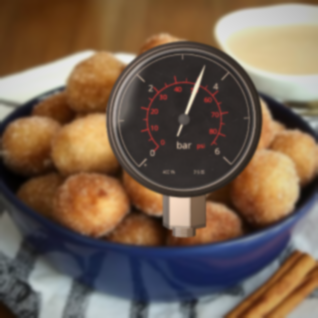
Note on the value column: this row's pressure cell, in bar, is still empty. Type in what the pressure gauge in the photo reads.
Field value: 3.5 bar
